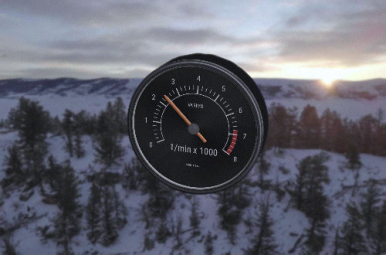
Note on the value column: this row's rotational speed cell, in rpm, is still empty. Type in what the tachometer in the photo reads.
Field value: 2400 rpm
